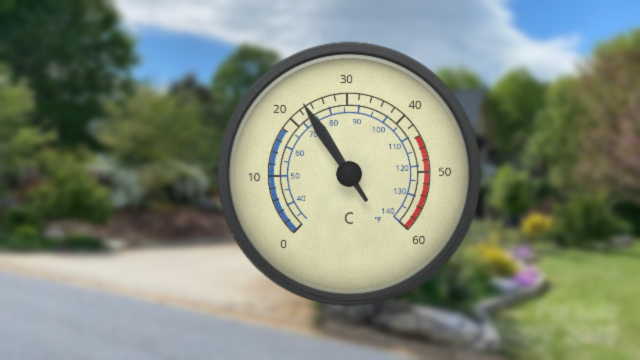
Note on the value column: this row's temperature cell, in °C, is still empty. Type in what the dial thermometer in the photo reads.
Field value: 23 °C
